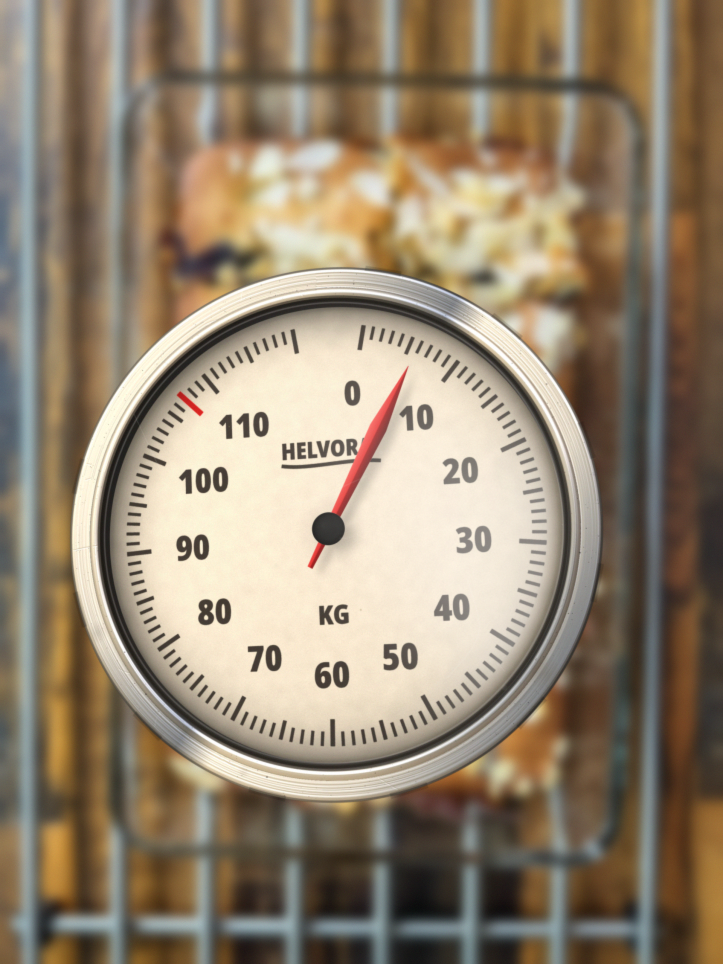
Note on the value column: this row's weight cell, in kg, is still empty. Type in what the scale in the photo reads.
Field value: 6 kg
